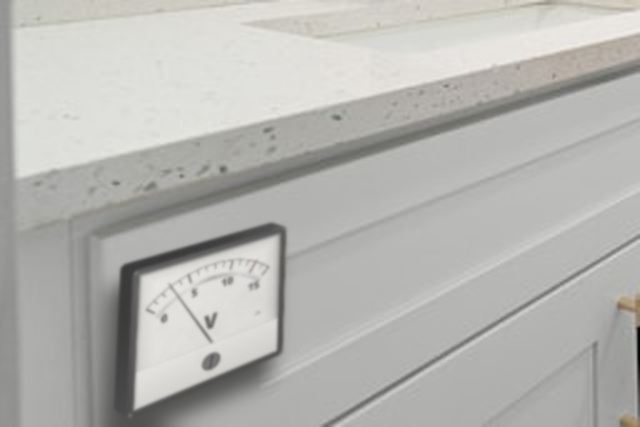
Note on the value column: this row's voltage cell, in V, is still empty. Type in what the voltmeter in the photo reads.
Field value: 3 V
